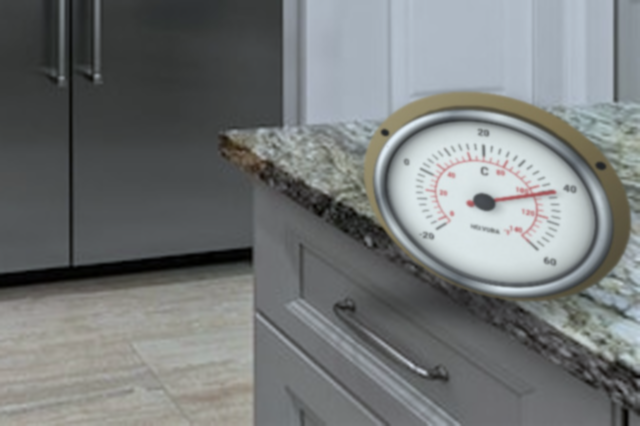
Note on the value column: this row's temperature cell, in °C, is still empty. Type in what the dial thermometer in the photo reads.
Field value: 40 °C
